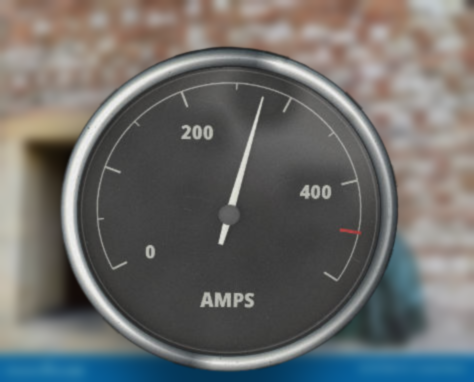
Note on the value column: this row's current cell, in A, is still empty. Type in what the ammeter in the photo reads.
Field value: 275 A
